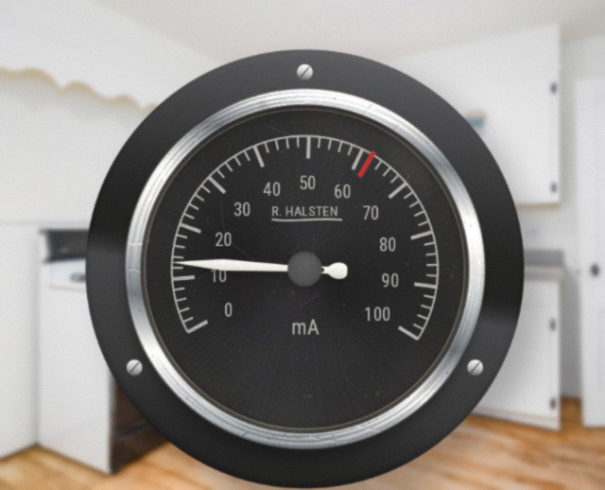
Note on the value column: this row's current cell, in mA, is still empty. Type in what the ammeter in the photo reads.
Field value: 13 mA
